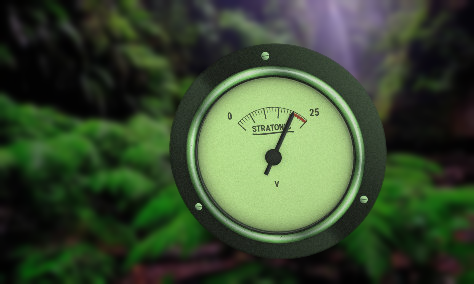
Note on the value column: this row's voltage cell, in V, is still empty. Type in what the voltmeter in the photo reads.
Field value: 20 V
